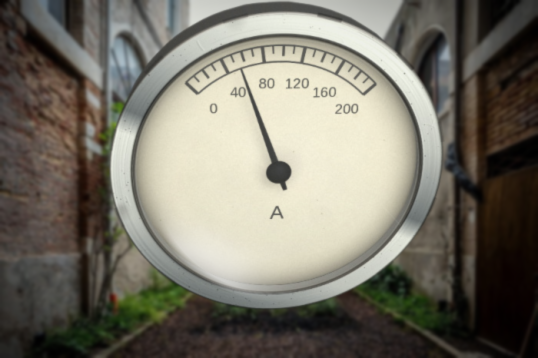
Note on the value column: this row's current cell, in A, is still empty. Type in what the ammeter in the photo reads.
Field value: 55 A
